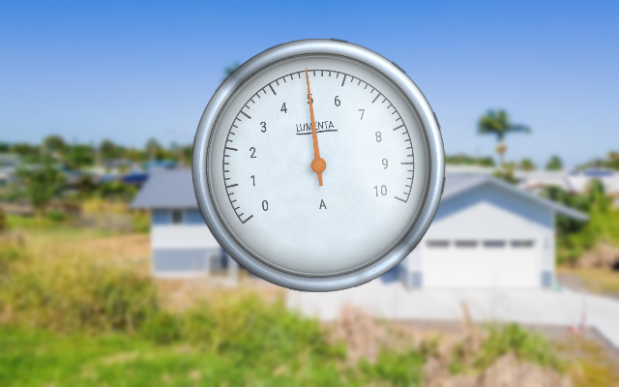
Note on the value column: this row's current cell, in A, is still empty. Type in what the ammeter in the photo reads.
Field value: 5 A
